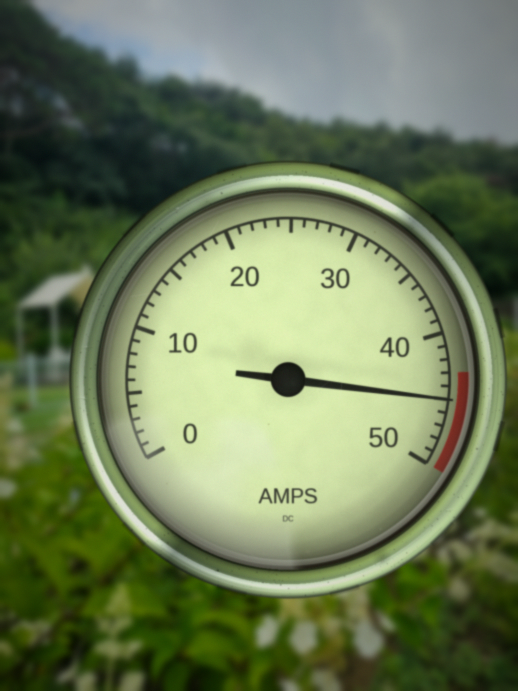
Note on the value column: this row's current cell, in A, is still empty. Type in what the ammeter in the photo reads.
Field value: 45 A
